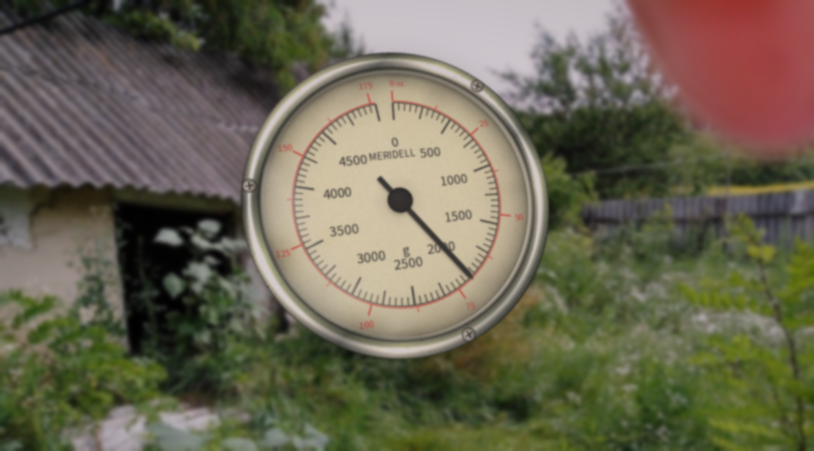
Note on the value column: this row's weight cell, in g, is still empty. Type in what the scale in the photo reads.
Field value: 2000 g
